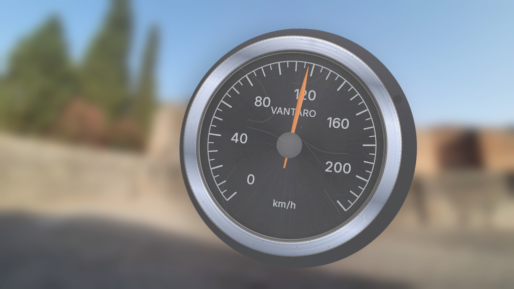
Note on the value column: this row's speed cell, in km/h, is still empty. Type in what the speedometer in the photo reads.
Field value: 117.5 km/h
